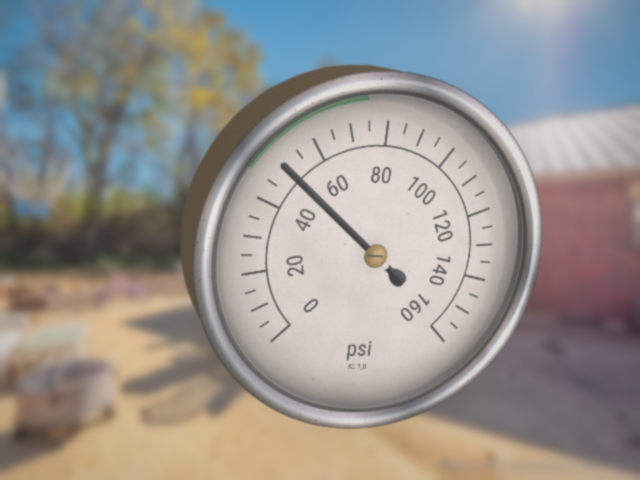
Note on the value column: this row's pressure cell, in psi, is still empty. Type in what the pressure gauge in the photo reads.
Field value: 50 psi
